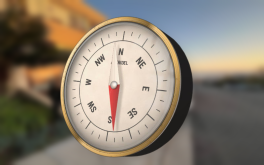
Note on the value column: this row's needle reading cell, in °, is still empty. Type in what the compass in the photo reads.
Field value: 170 °
